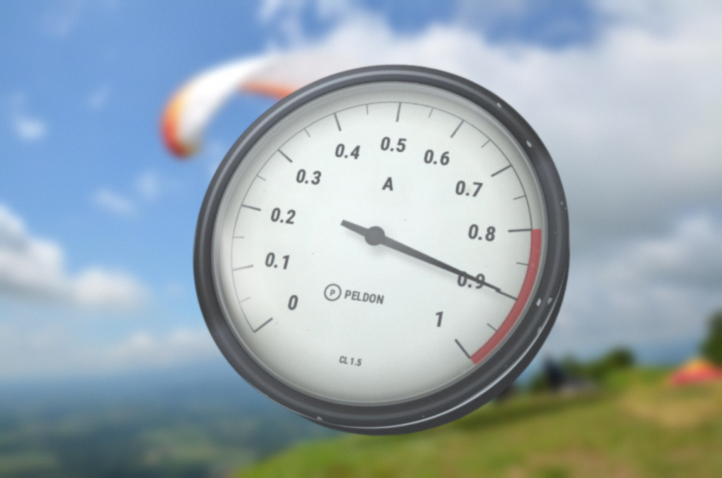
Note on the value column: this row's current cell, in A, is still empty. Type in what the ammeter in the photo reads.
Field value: 0.9 A
